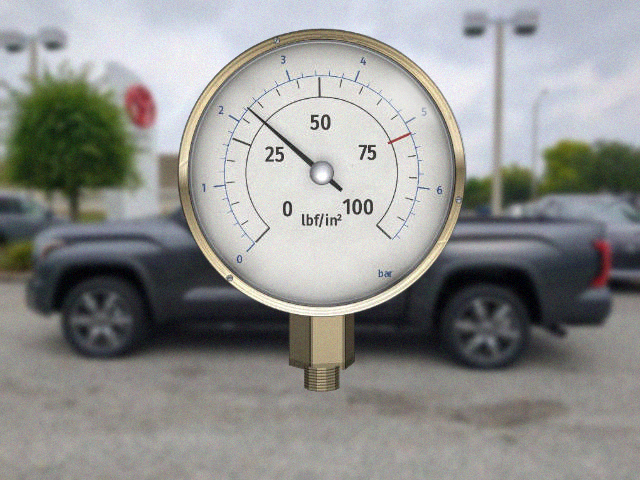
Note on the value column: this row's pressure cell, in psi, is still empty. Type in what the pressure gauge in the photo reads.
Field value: 32.5 psi
